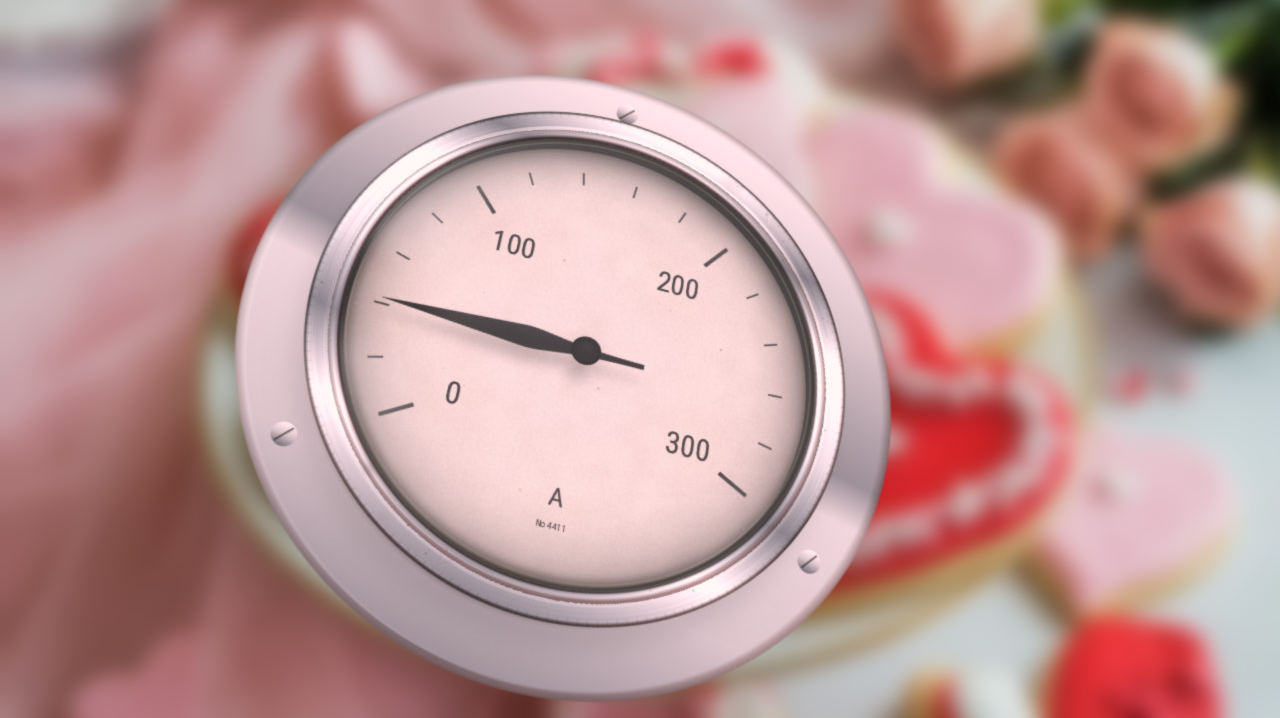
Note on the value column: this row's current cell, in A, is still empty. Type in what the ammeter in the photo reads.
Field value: 40 A
